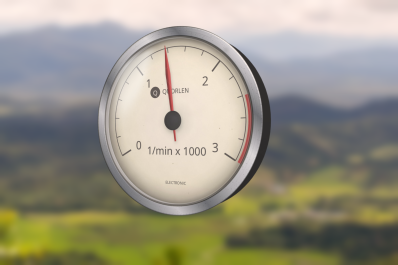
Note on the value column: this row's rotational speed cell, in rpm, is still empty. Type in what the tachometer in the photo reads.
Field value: 1400 rpm
